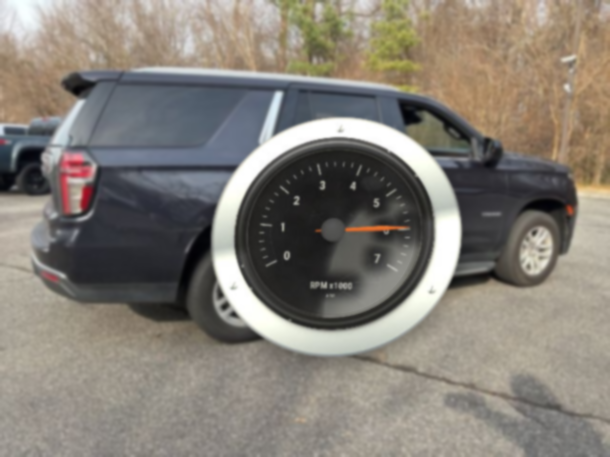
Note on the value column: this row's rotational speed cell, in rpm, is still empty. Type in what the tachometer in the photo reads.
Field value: 6000 rpm
